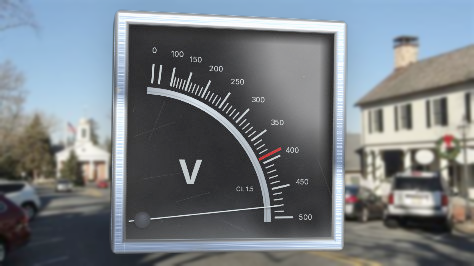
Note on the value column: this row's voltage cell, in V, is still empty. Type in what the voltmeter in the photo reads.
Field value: 480 V
